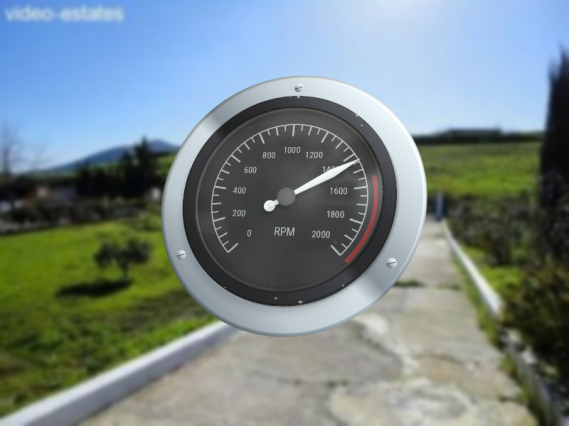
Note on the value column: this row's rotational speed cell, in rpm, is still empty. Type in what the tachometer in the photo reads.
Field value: 1450 rpm
